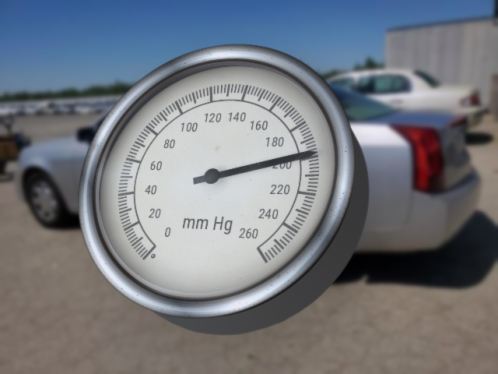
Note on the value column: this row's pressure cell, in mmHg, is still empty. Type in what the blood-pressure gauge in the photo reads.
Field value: 200 mmHg
